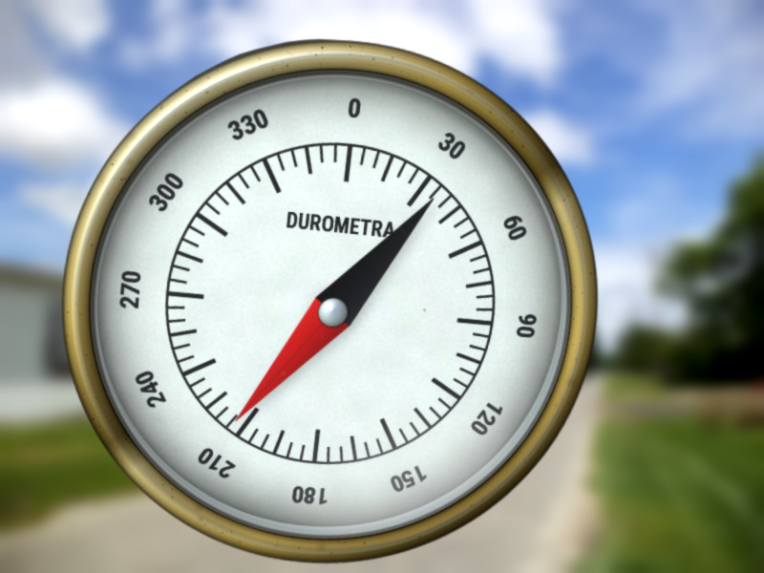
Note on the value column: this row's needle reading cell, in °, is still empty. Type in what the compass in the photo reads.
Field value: 215 °
